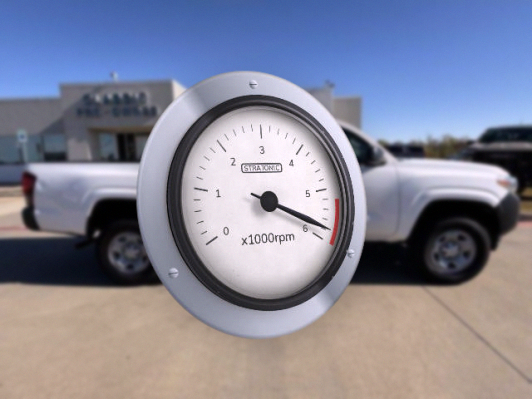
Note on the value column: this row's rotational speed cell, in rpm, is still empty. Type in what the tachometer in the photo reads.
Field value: 5800 rpm
